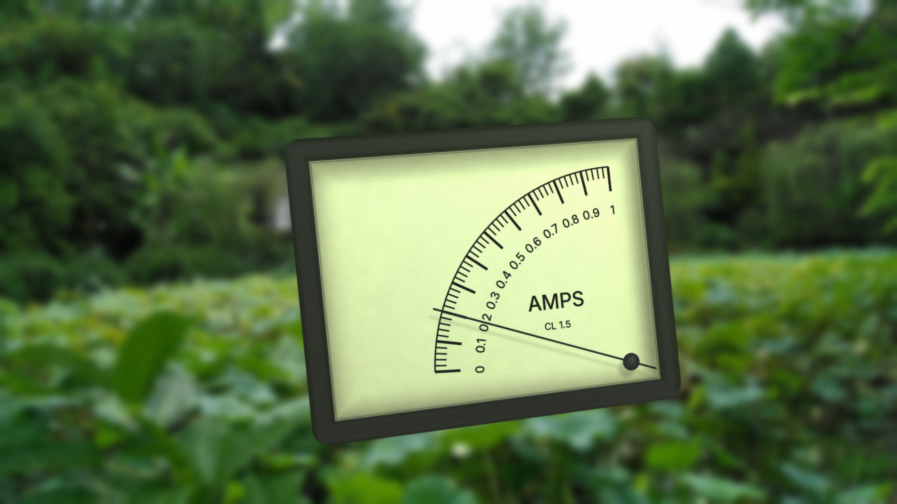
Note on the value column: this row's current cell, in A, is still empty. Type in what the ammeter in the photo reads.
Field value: 0.2 A
